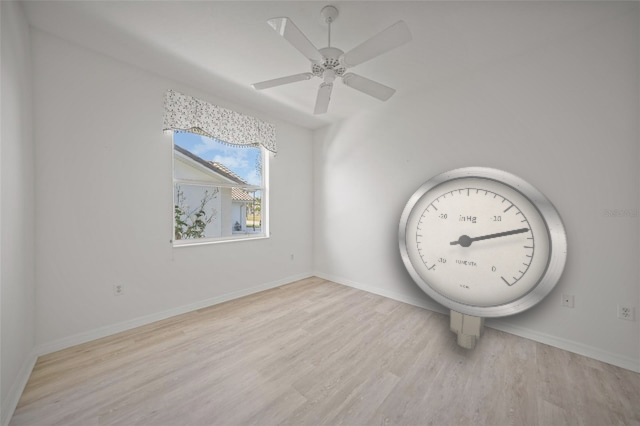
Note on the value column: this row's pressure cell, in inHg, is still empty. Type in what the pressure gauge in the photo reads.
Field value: -7 inHg
